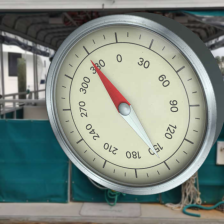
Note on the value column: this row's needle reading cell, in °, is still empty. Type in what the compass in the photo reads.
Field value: 330 °
